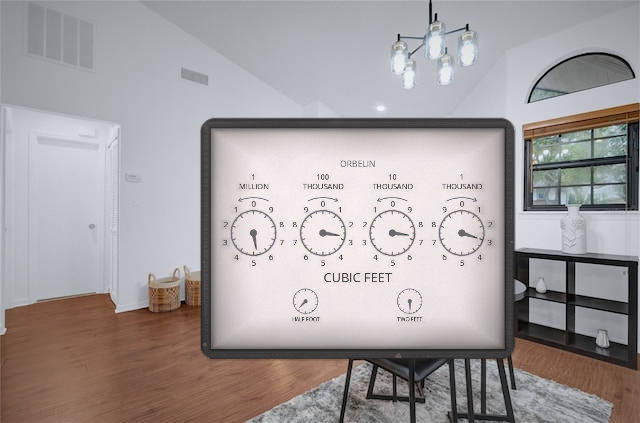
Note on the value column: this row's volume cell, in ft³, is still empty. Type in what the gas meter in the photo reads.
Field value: 527300 ft³
